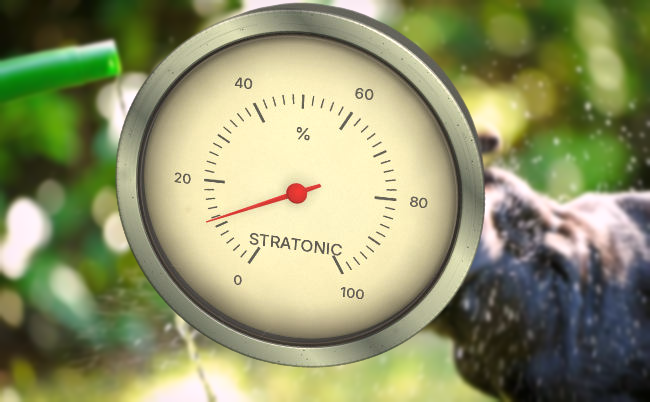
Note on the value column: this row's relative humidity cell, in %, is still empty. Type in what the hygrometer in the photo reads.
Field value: 12 %
